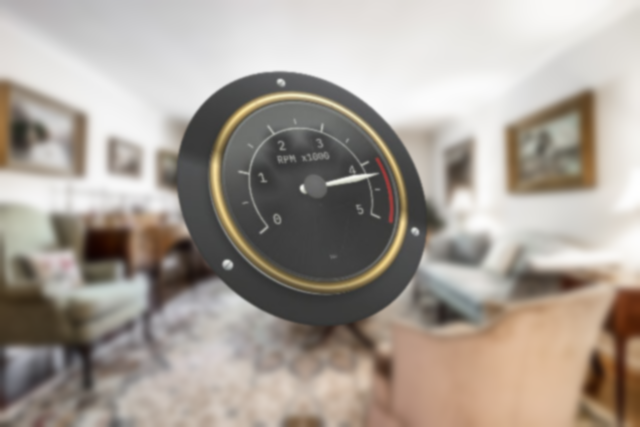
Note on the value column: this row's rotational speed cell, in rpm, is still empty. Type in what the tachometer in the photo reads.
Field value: 4250 rpm
